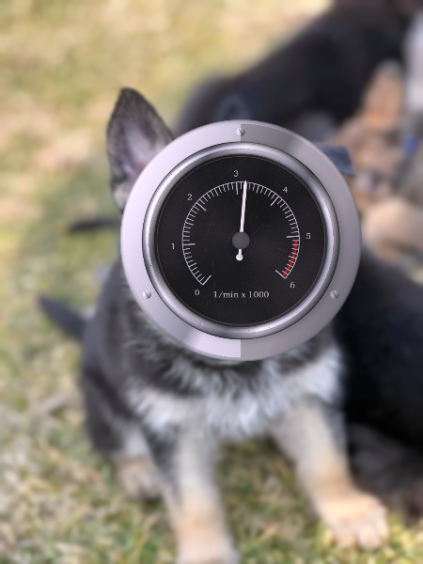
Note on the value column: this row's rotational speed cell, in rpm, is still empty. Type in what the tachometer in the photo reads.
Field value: 3200 rpm
